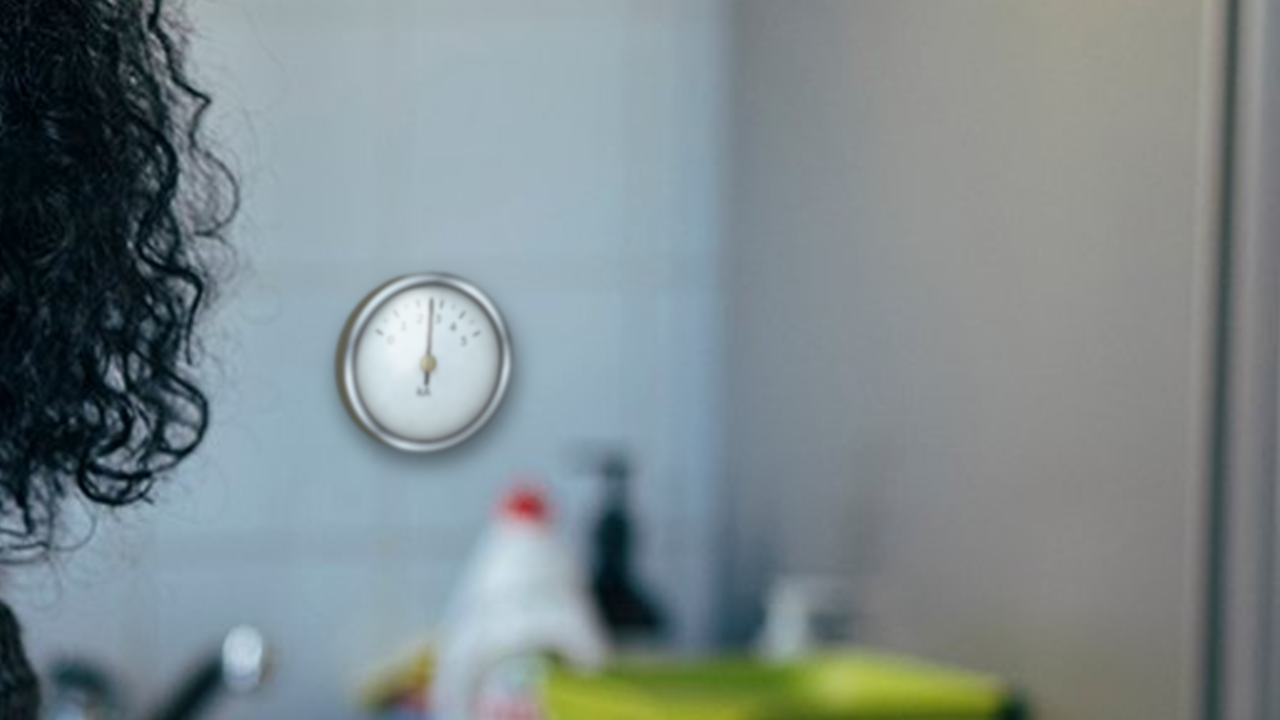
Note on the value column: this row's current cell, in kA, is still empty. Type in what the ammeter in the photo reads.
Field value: 2.5 kA
